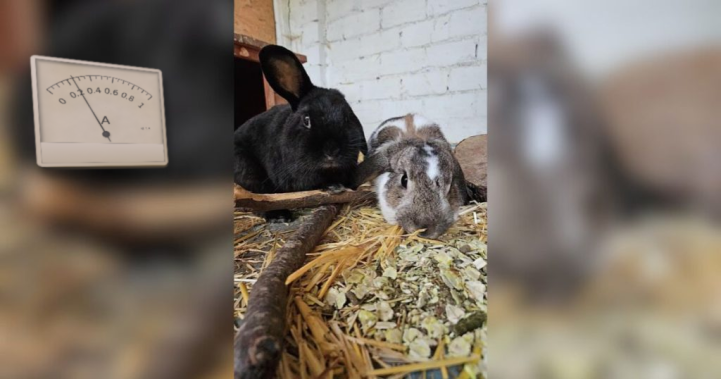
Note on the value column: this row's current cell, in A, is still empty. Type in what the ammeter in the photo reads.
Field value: 0.25 A
